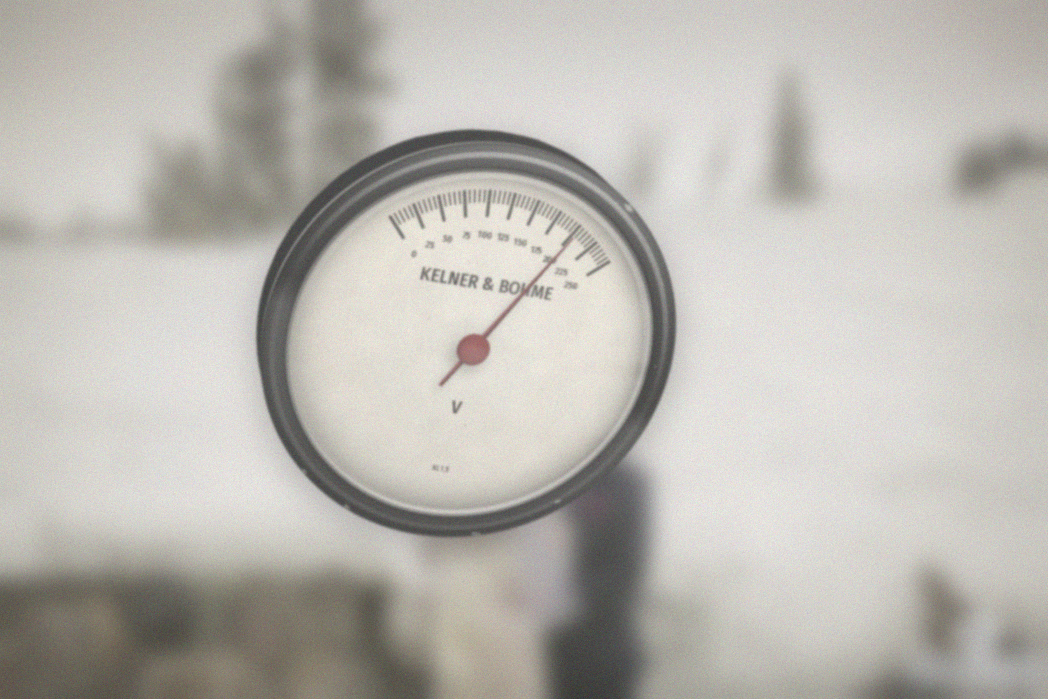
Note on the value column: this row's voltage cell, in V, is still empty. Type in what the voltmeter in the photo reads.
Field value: 200 V
